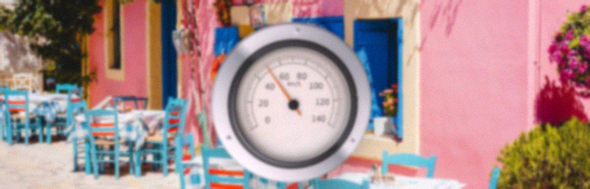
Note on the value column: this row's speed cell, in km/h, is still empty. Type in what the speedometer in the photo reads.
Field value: 50 km/h
